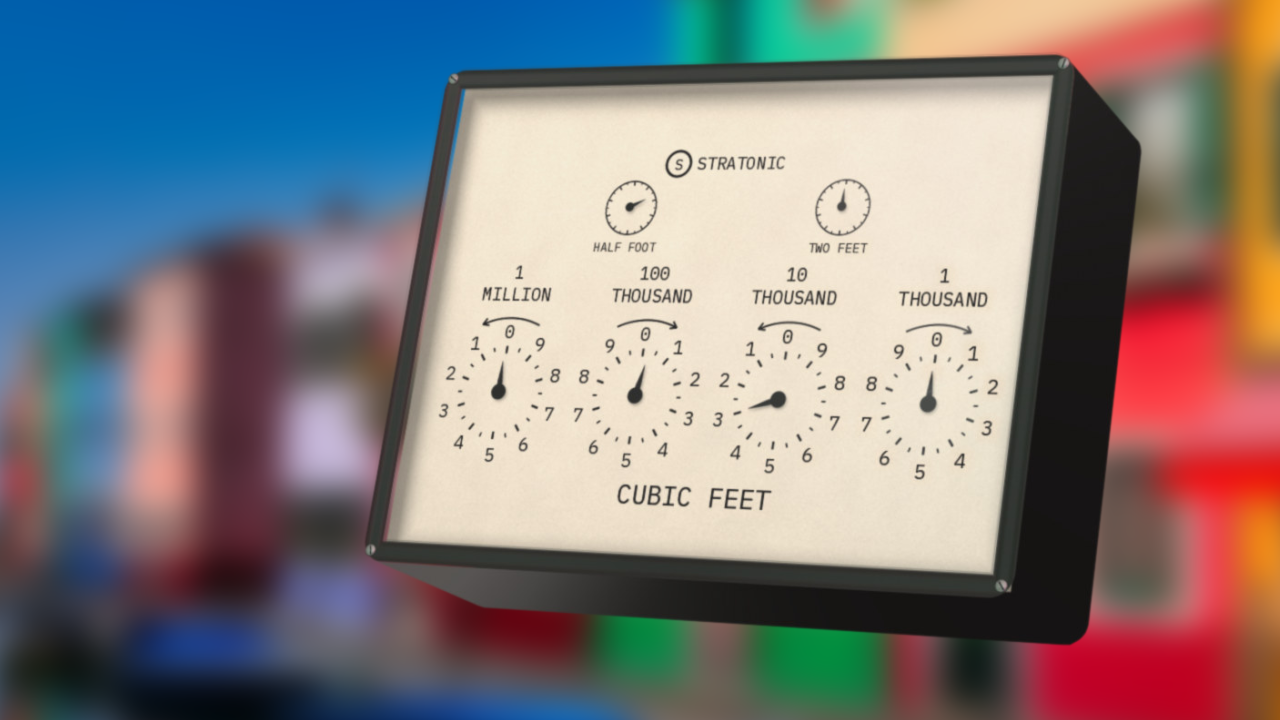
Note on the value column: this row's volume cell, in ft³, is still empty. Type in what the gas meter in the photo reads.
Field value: 3000 ft³
